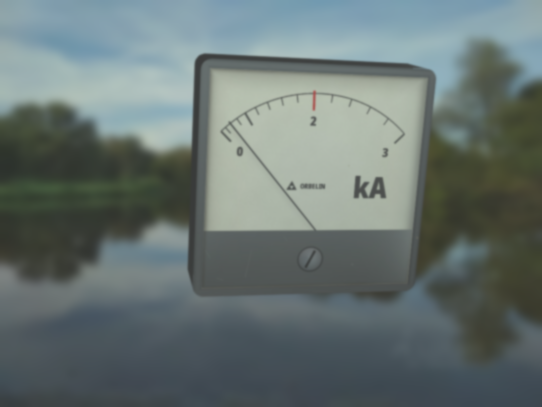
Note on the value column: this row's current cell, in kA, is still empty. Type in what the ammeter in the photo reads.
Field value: 0.6 kA
